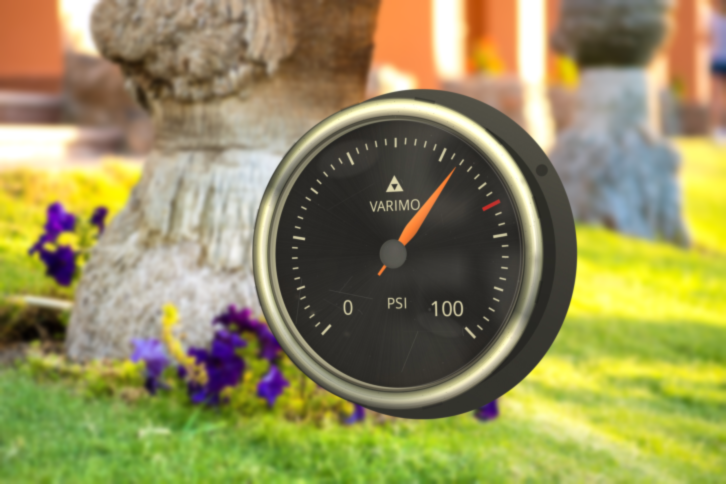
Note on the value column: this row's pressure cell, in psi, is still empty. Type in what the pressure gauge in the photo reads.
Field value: 64 psi
